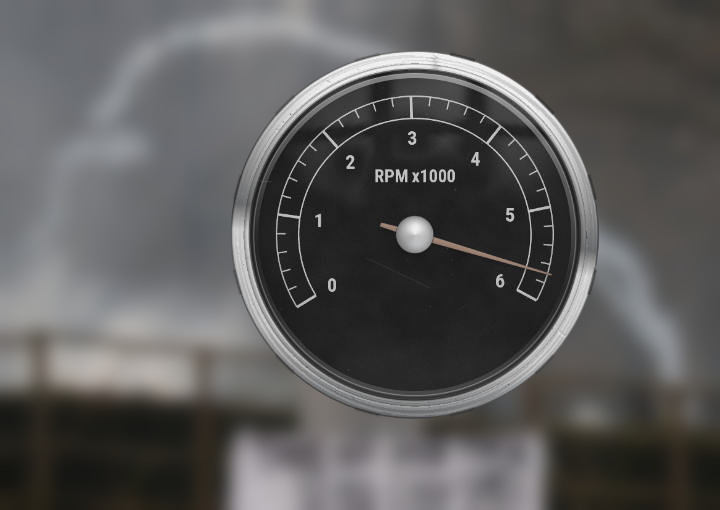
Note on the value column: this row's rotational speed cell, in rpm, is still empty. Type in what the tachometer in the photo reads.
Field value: 5700 rpm
